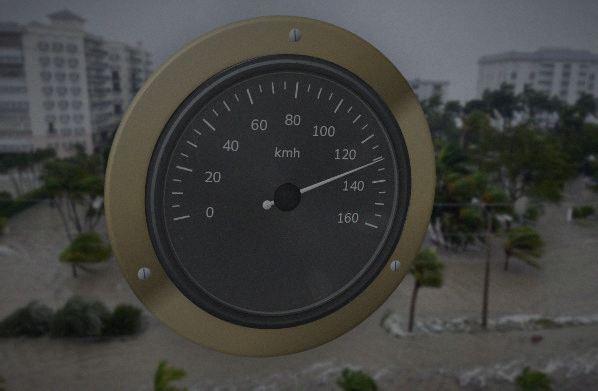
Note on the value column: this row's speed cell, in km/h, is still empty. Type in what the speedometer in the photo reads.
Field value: 130 km/h
